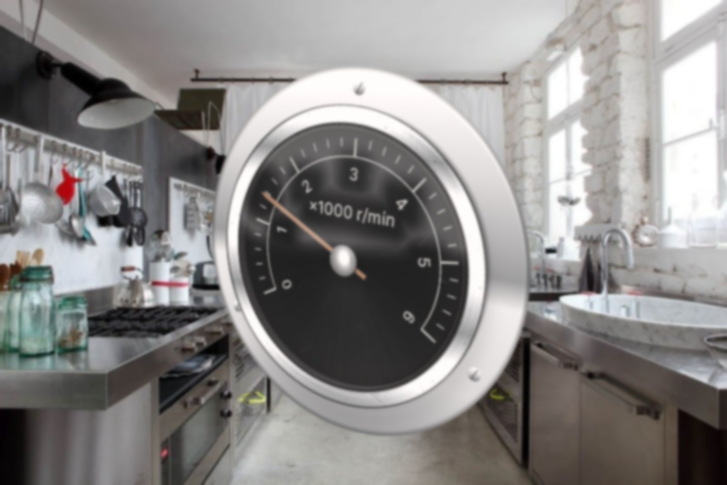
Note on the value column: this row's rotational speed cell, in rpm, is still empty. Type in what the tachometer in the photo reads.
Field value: 1400 rpm
